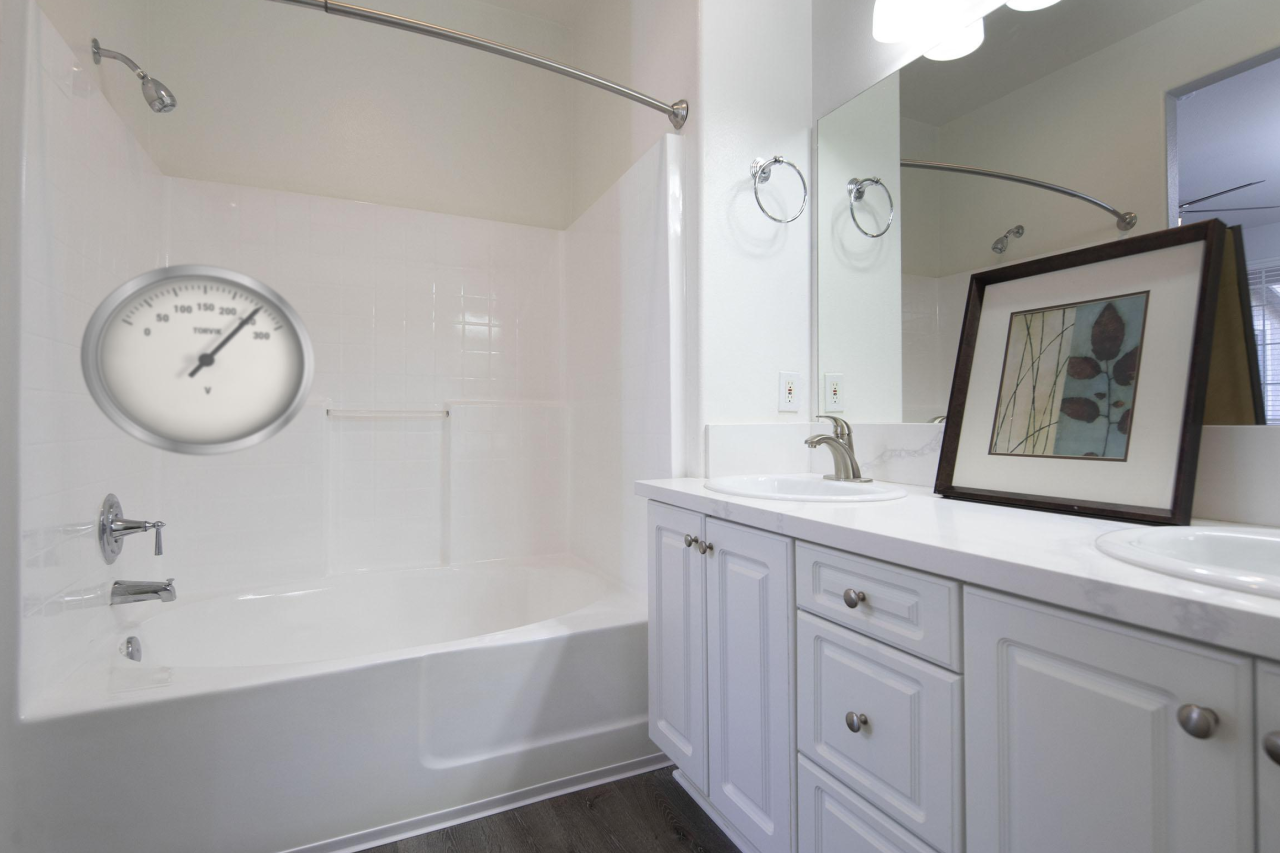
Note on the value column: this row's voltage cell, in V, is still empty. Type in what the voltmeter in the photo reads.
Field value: 250 V
